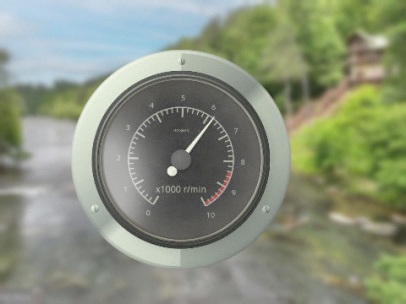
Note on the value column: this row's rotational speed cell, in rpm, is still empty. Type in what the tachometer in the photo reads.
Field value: 6200 rpm
